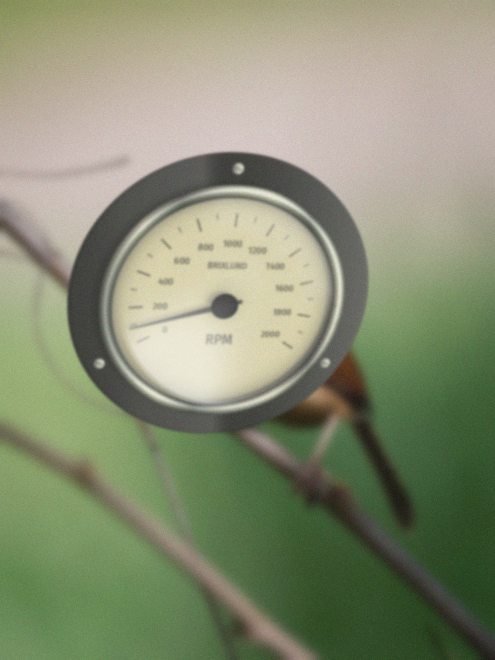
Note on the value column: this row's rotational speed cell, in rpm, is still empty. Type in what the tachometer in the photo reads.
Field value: 100 rpm
